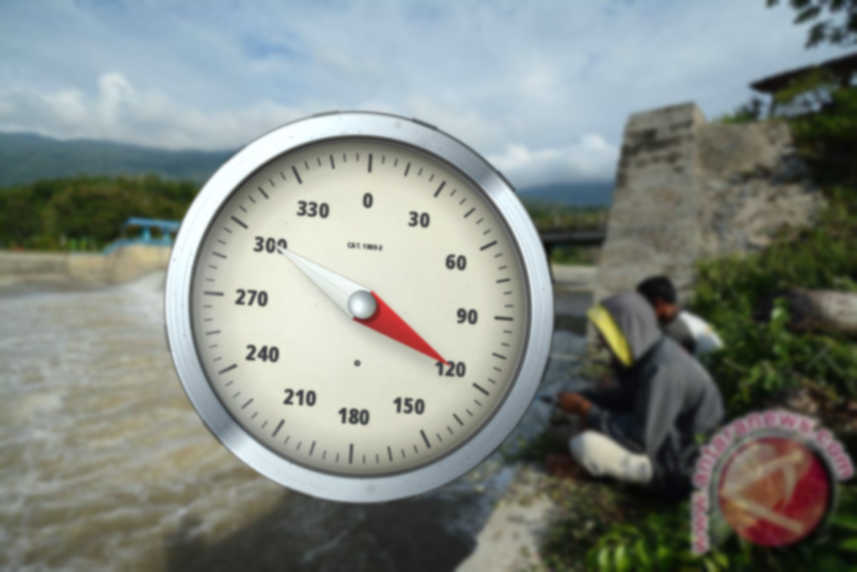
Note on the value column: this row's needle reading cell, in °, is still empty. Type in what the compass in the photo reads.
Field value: 120 °
